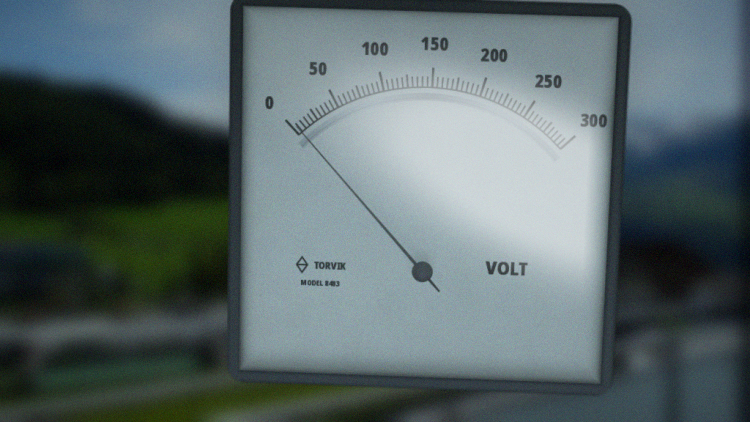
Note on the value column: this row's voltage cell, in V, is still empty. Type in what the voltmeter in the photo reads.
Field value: 5 V
